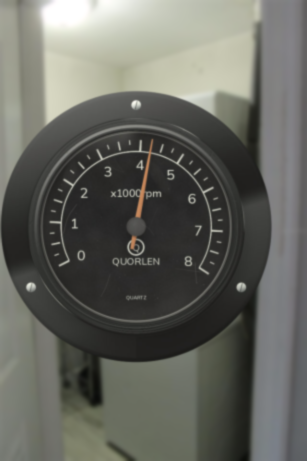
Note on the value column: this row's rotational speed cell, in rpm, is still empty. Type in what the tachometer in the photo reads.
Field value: 4250 rpm
